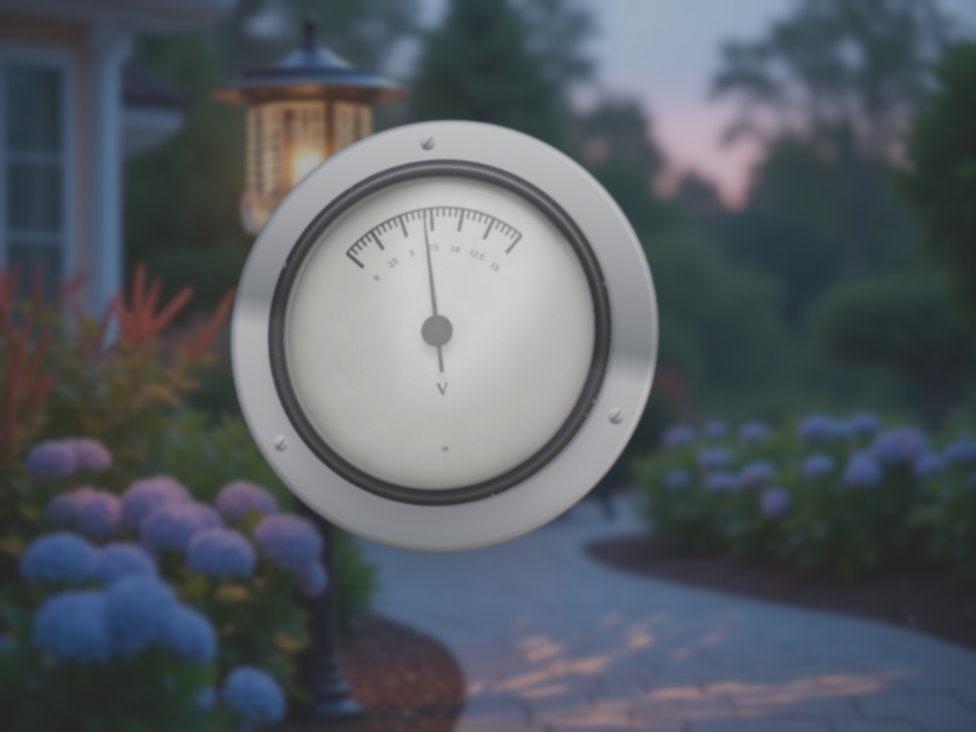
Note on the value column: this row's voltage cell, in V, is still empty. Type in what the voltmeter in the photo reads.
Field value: 7 V
